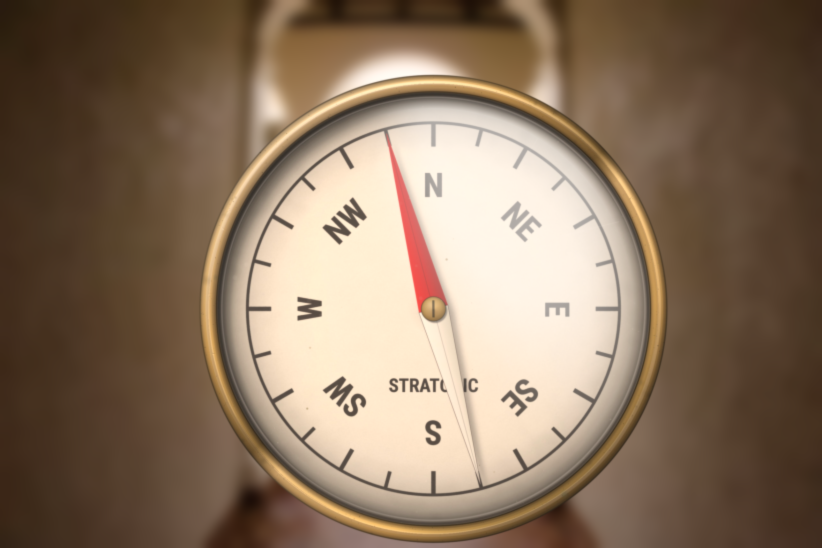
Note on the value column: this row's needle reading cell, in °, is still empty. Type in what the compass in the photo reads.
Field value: 345 °
